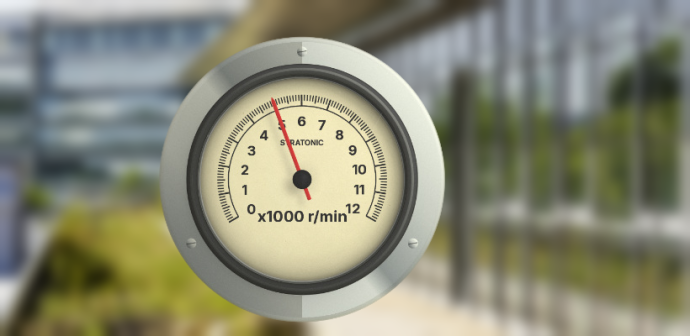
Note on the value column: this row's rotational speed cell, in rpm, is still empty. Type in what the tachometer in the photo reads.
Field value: 5000 rpm
